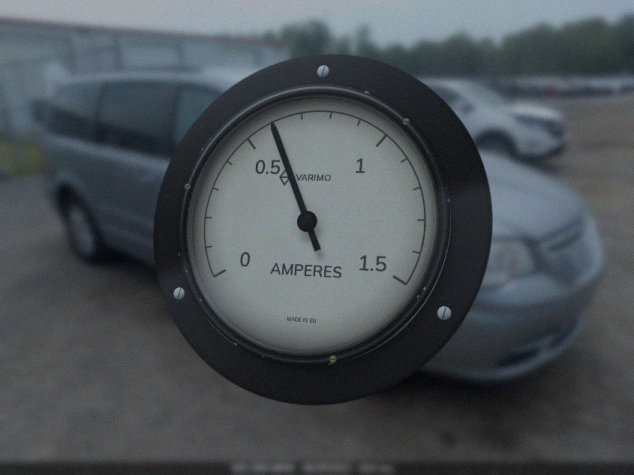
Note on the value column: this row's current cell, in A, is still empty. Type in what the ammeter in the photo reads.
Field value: 0.6 A
